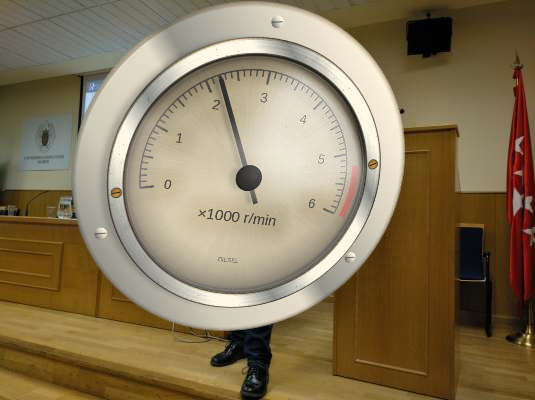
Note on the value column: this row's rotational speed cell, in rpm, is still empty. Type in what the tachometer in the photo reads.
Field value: 2200 rpm
